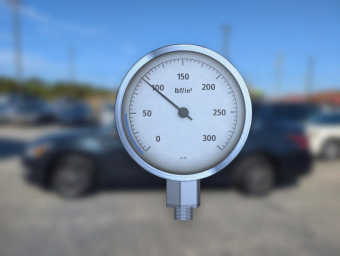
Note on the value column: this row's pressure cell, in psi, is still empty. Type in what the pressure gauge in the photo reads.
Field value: 95 psi
